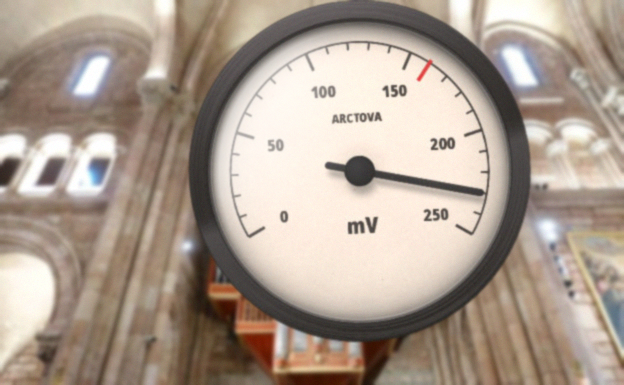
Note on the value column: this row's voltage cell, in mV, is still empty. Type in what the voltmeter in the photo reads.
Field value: 230 mV
